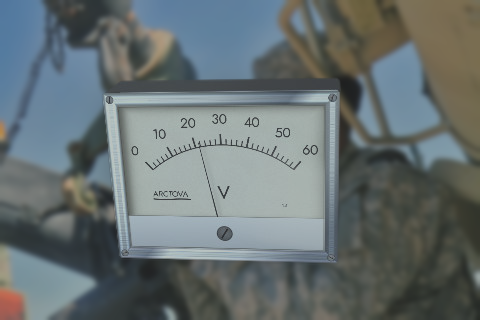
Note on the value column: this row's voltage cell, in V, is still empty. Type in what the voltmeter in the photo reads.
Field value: 22 V
